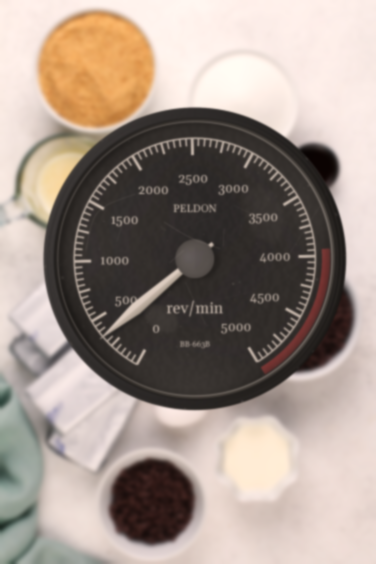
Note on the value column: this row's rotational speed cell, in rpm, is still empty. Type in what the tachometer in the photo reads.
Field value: 350 rpm
